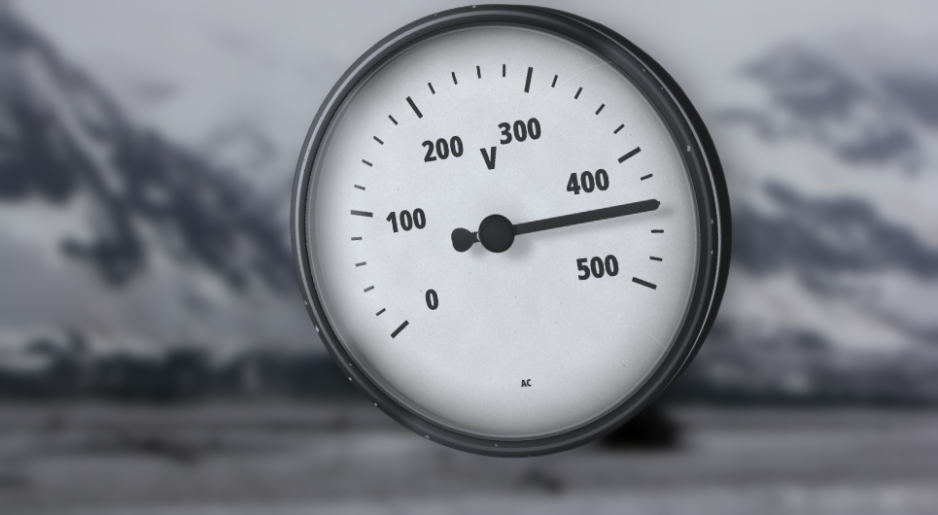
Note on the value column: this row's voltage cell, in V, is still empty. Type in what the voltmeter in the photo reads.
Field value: 440 V
